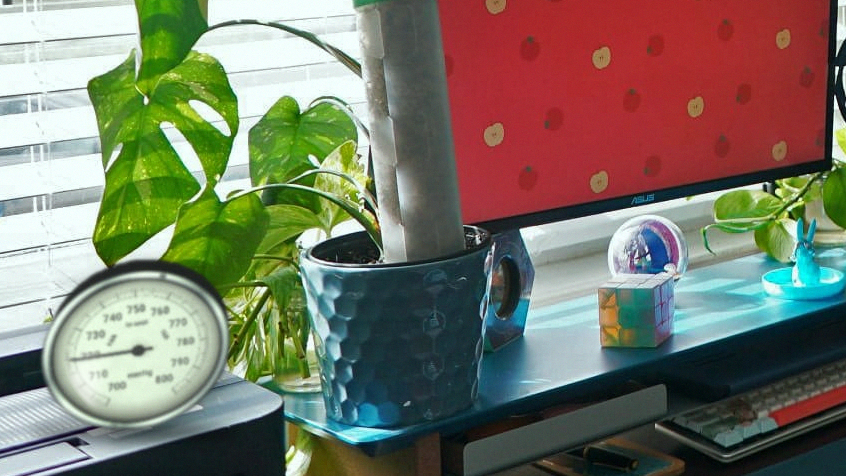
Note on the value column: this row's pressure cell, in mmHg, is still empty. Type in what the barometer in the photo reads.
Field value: 720 mmHg
